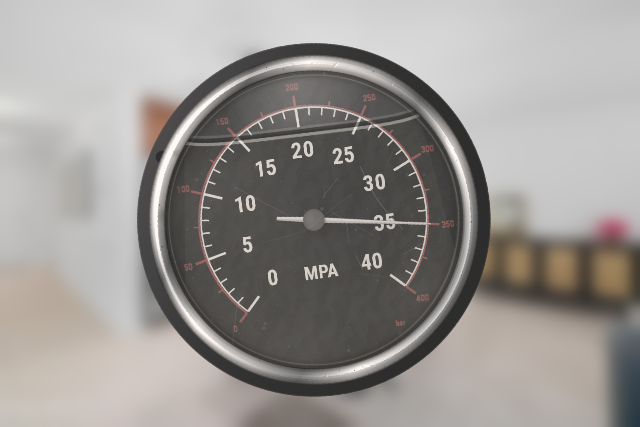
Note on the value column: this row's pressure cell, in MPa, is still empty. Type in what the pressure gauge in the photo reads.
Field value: 35 MPa
